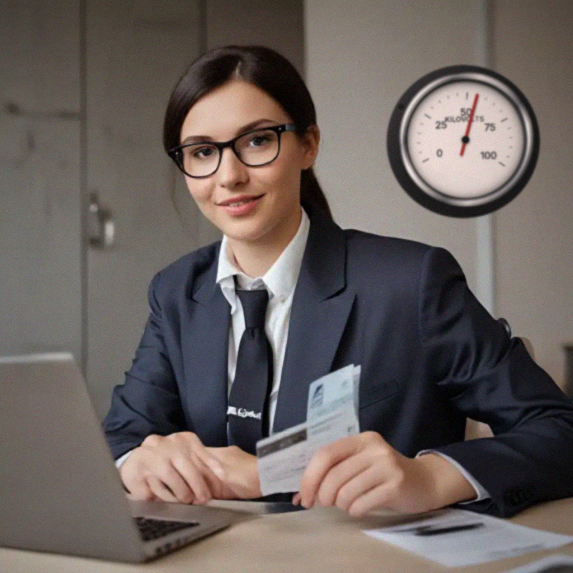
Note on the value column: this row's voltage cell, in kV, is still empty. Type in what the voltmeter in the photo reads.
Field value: 55 kV
